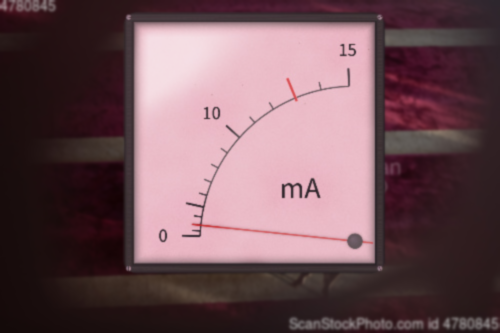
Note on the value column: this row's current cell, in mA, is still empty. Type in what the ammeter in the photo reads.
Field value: 3 mA
